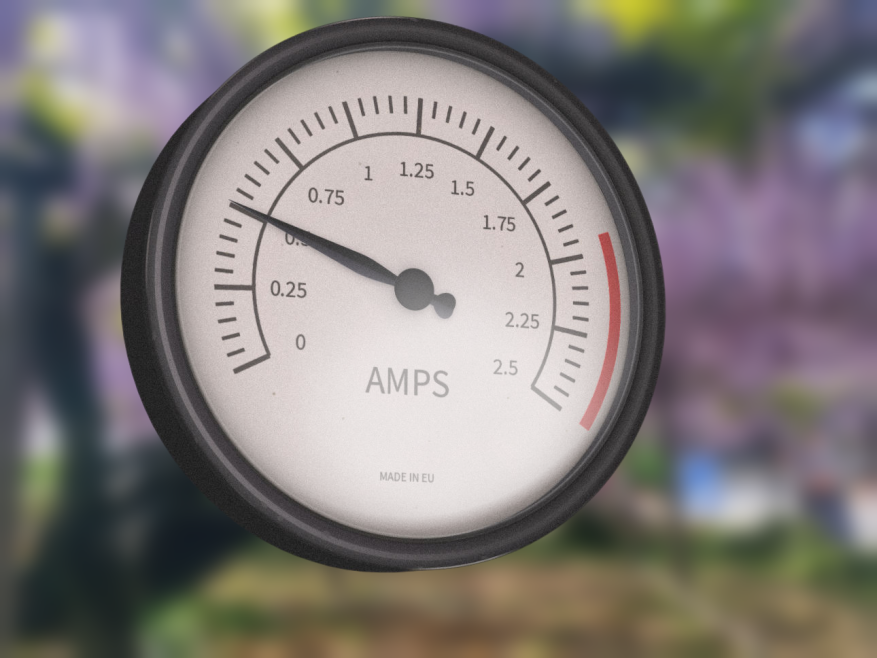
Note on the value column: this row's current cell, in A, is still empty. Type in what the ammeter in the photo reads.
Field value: 0.5 A
